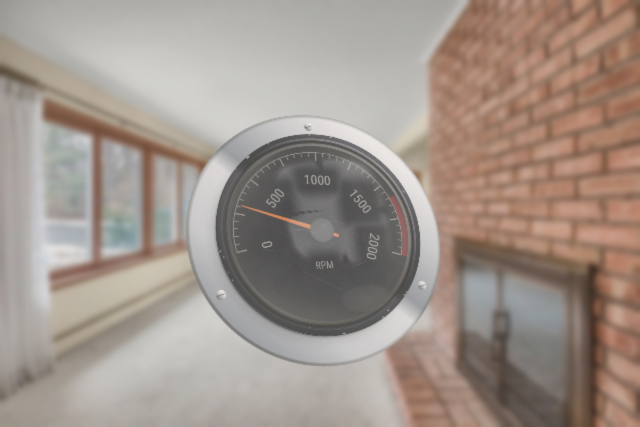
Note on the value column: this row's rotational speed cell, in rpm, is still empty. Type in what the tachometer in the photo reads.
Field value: 300 rpm
